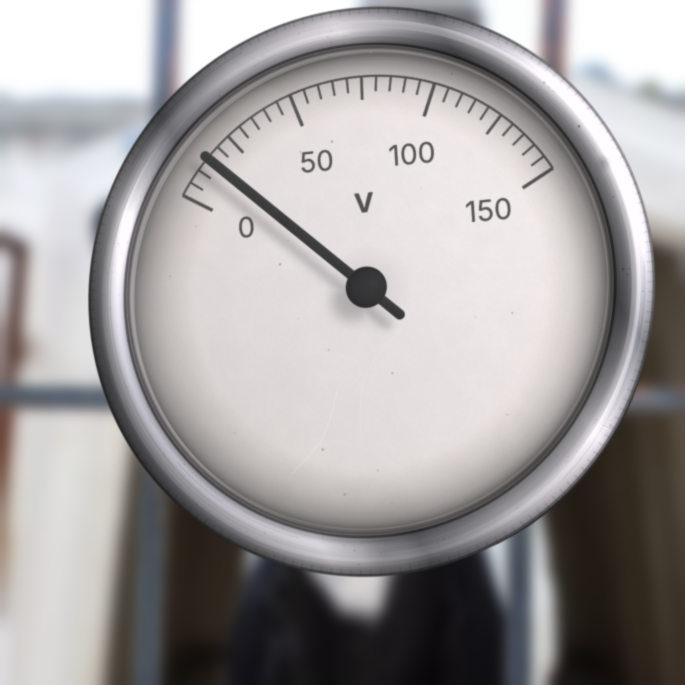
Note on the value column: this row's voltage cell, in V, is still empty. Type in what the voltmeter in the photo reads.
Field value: 15 V
